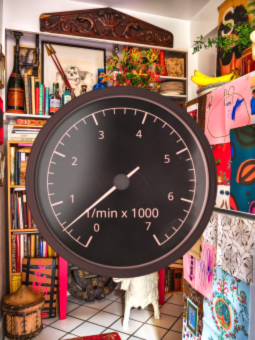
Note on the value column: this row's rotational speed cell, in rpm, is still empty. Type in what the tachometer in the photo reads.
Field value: 500 rpm
